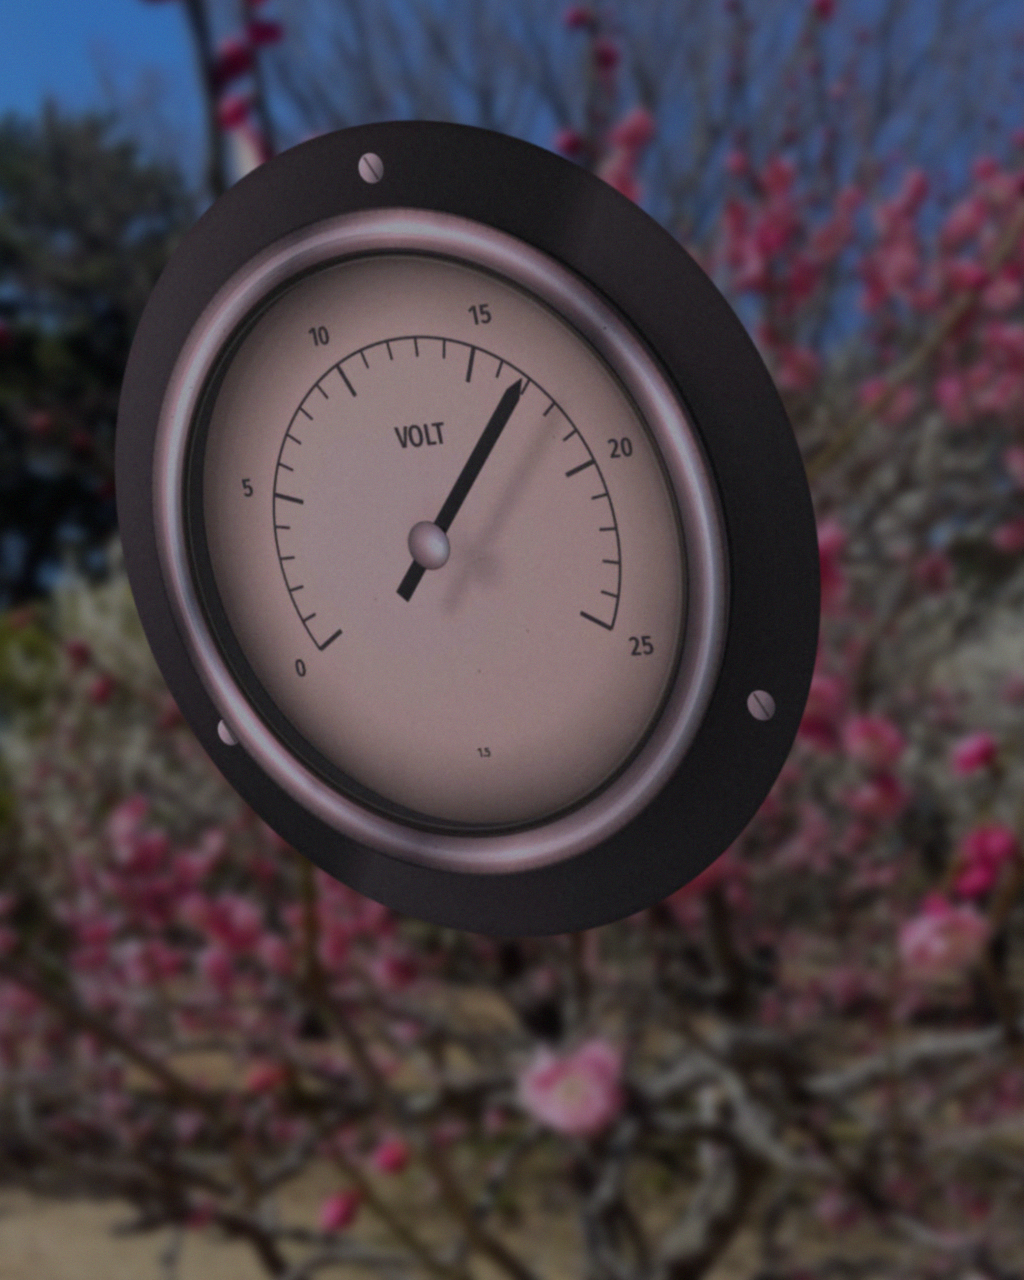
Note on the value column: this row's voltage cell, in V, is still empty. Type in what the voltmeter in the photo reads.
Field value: 17 V
